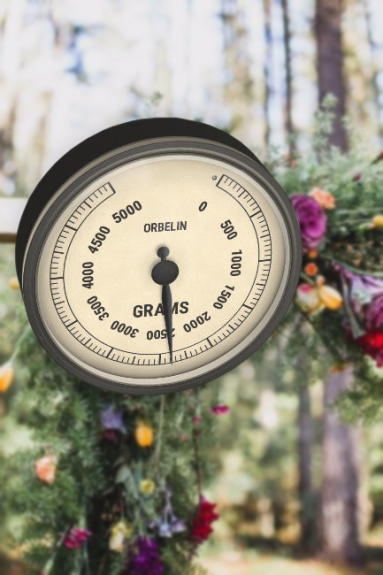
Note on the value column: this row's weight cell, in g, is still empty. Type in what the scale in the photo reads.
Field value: 2400 g
